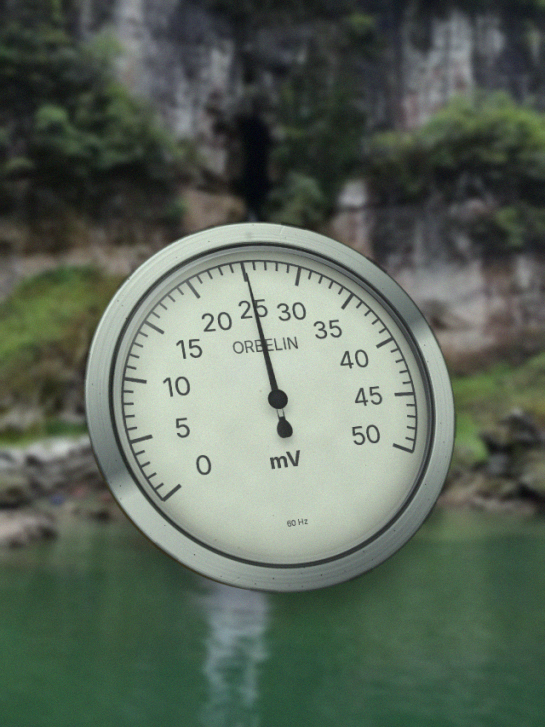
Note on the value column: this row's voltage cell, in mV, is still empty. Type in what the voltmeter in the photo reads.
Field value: 25 mV
